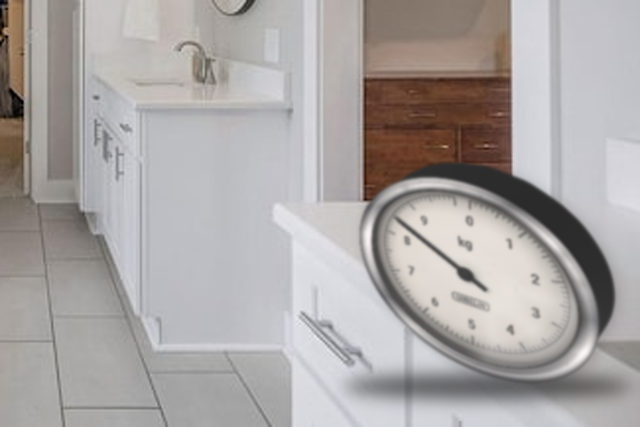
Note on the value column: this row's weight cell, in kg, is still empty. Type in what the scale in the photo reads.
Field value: 8.5 kg
